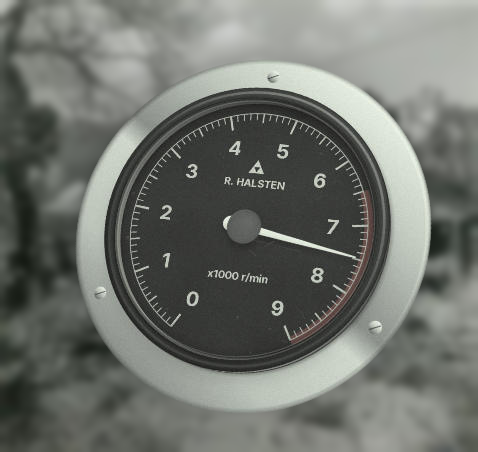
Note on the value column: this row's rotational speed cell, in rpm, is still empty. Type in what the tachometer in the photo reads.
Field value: 7500 rpm
